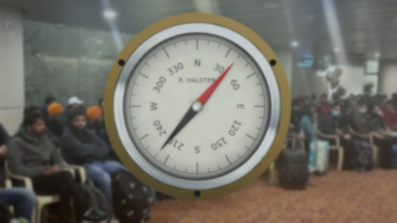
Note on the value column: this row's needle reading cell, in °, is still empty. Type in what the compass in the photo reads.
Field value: 40 °
